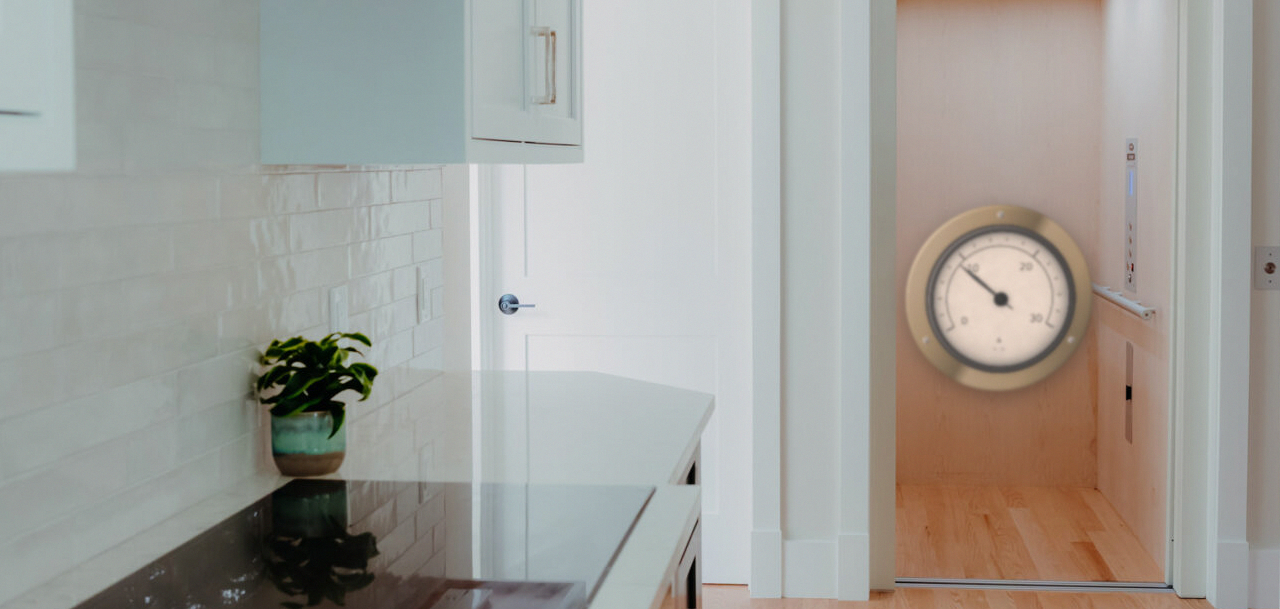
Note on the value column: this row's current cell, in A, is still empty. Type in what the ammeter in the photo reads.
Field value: 9 A
